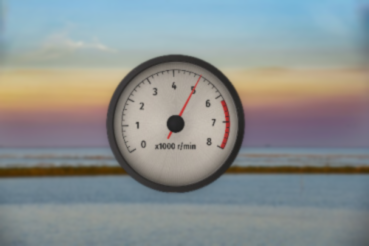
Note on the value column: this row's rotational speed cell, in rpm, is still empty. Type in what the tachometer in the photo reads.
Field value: 5000 rpm
